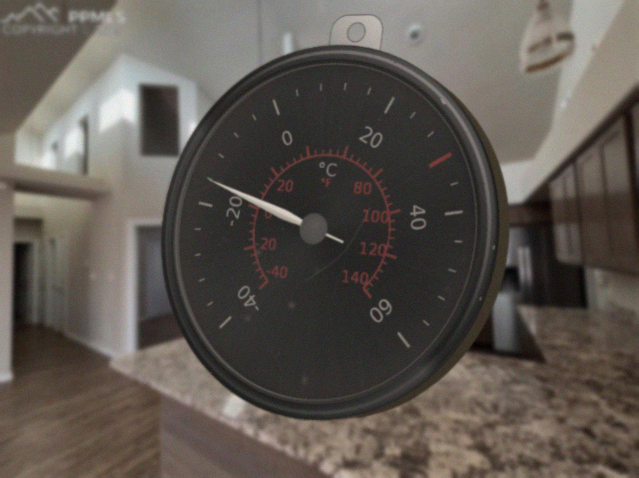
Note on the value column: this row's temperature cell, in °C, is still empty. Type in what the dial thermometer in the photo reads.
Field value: -16 °C
